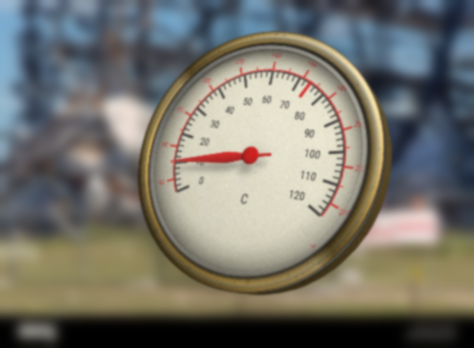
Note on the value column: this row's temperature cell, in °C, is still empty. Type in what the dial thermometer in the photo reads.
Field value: 10 °C
